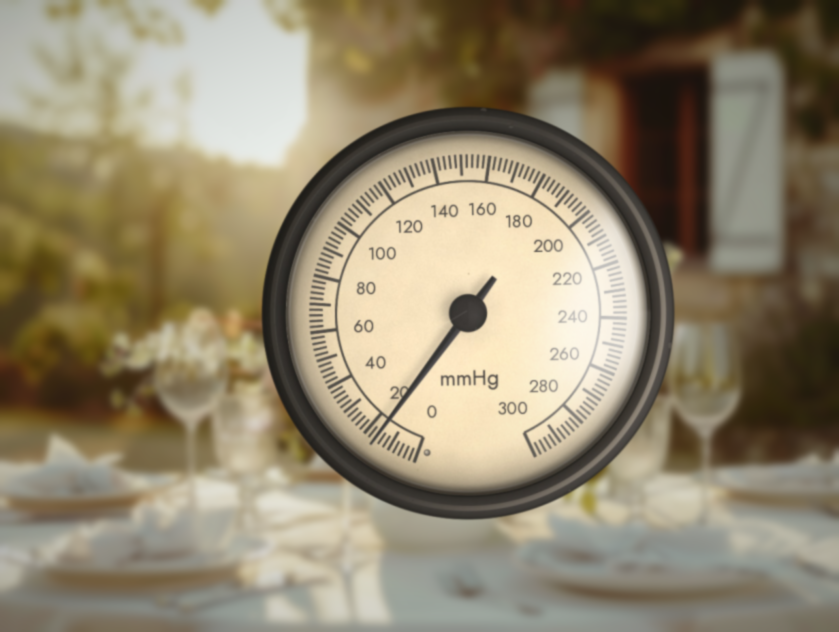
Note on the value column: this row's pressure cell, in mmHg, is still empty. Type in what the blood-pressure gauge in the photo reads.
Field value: 16 mmHg
